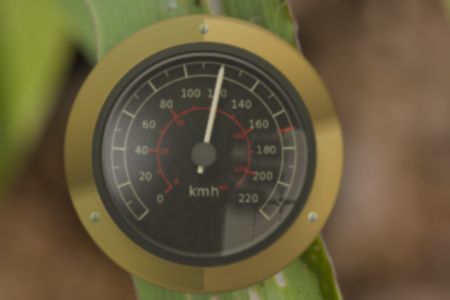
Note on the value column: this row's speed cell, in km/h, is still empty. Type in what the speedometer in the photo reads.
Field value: 120 km/h
